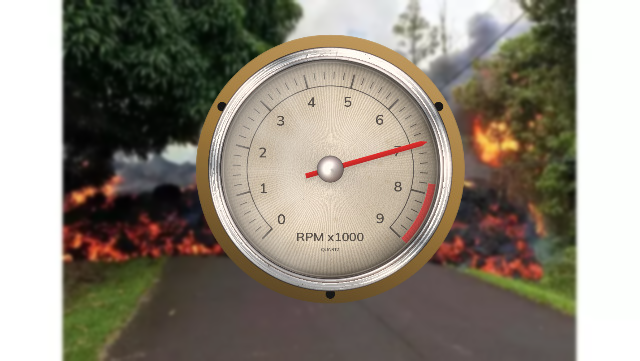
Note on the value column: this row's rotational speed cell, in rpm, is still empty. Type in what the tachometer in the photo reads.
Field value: 7000 rpm
